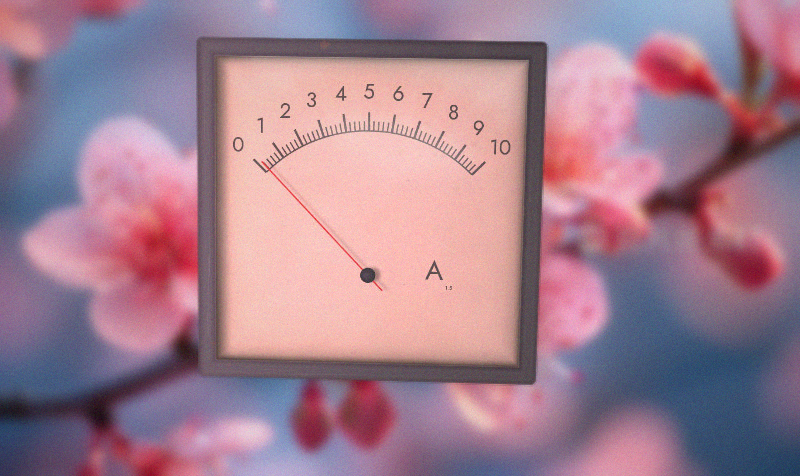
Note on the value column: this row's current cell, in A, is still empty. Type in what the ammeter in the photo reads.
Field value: 0.2 A
